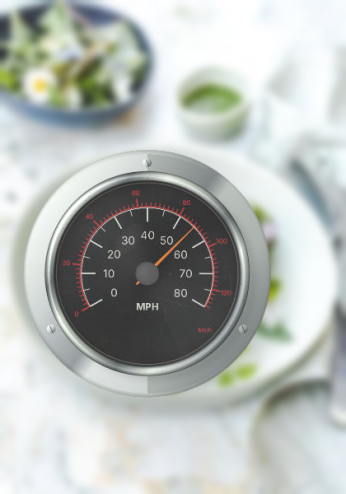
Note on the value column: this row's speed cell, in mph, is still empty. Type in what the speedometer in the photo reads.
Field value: 55 mph
